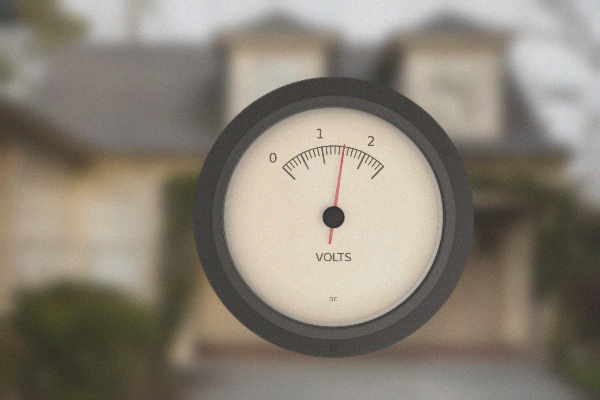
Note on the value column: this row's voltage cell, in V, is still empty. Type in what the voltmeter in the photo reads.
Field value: 1.5 V
